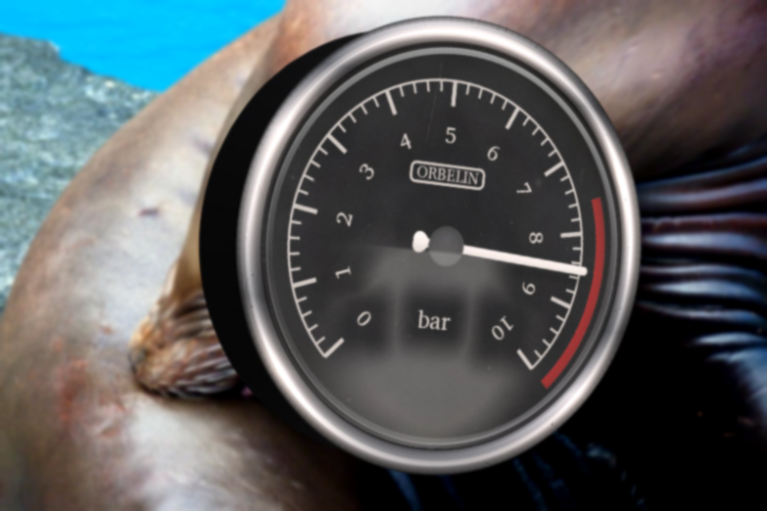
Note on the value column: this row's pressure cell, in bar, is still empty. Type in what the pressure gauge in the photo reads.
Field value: 8.5 bar
